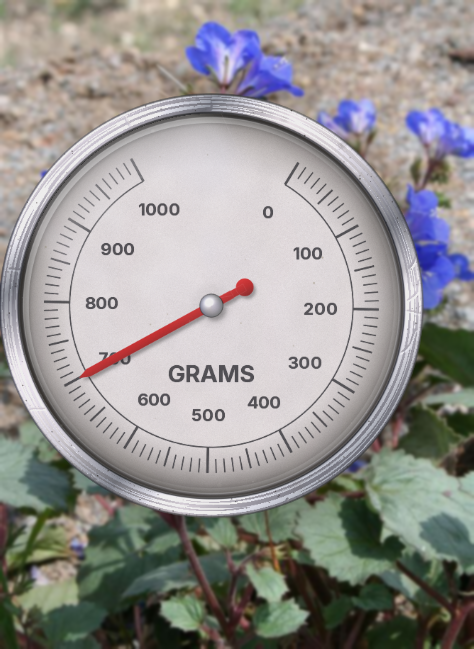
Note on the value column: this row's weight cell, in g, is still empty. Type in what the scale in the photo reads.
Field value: 700 g
